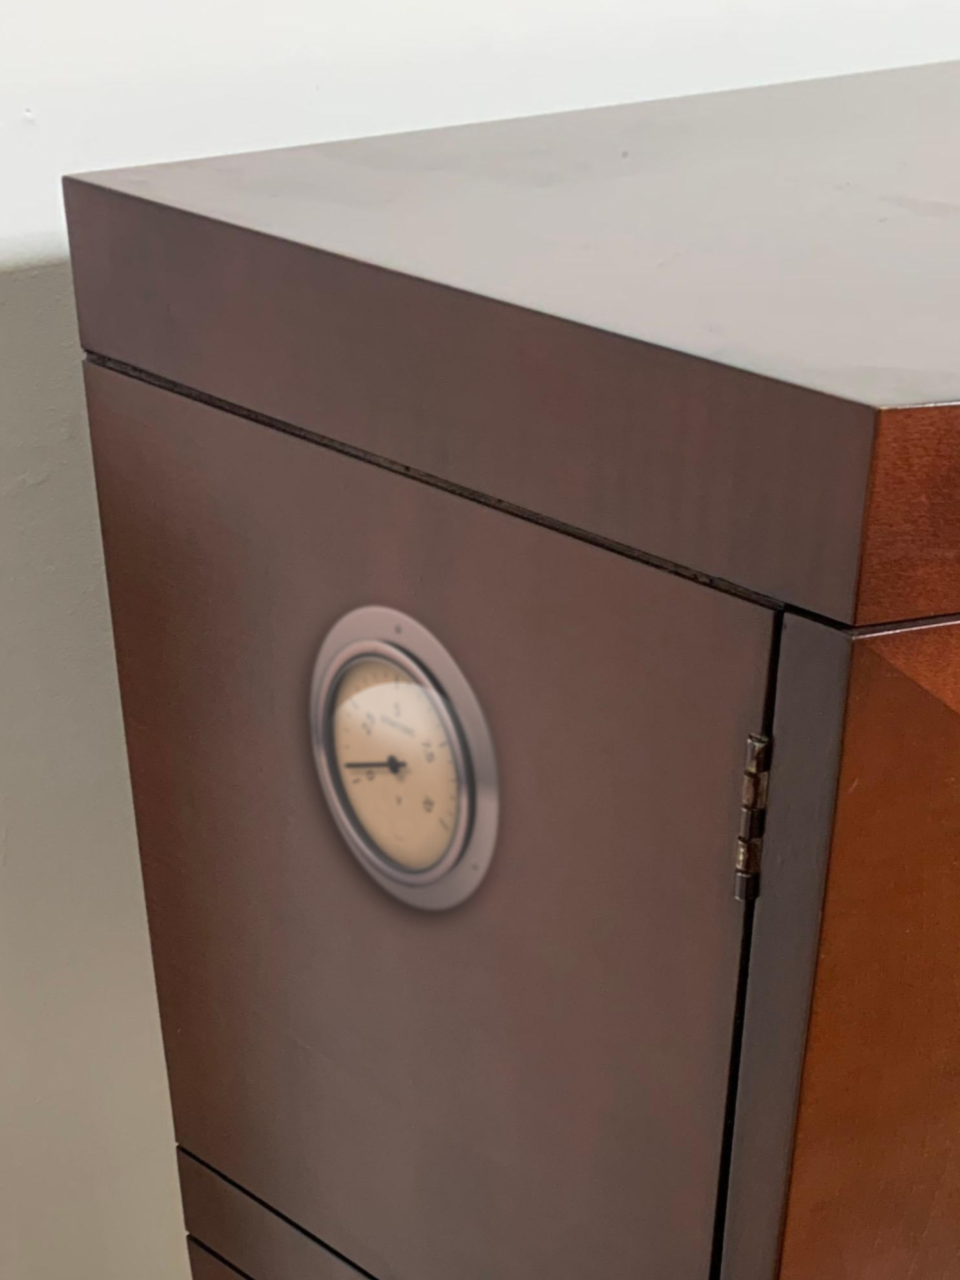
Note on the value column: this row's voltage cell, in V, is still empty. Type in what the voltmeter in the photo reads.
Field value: 0.5 V
